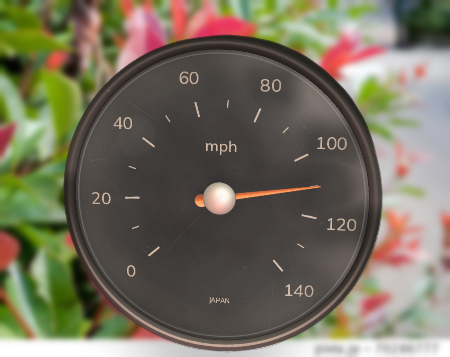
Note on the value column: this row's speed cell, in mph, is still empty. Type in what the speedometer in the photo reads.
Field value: 110 mph
